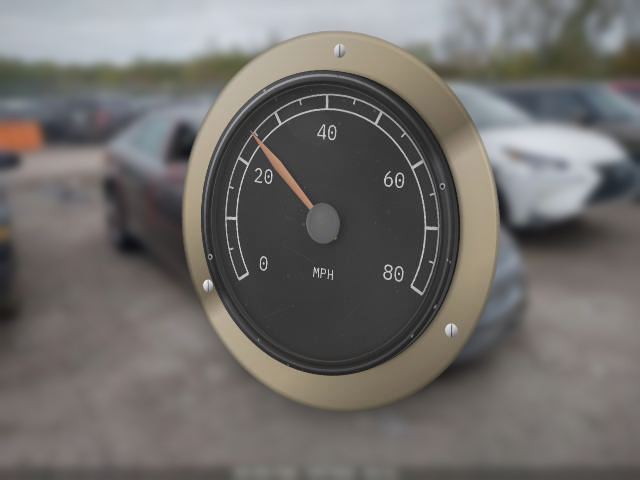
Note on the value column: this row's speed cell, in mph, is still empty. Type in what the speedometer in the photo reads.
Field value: 25 mph
